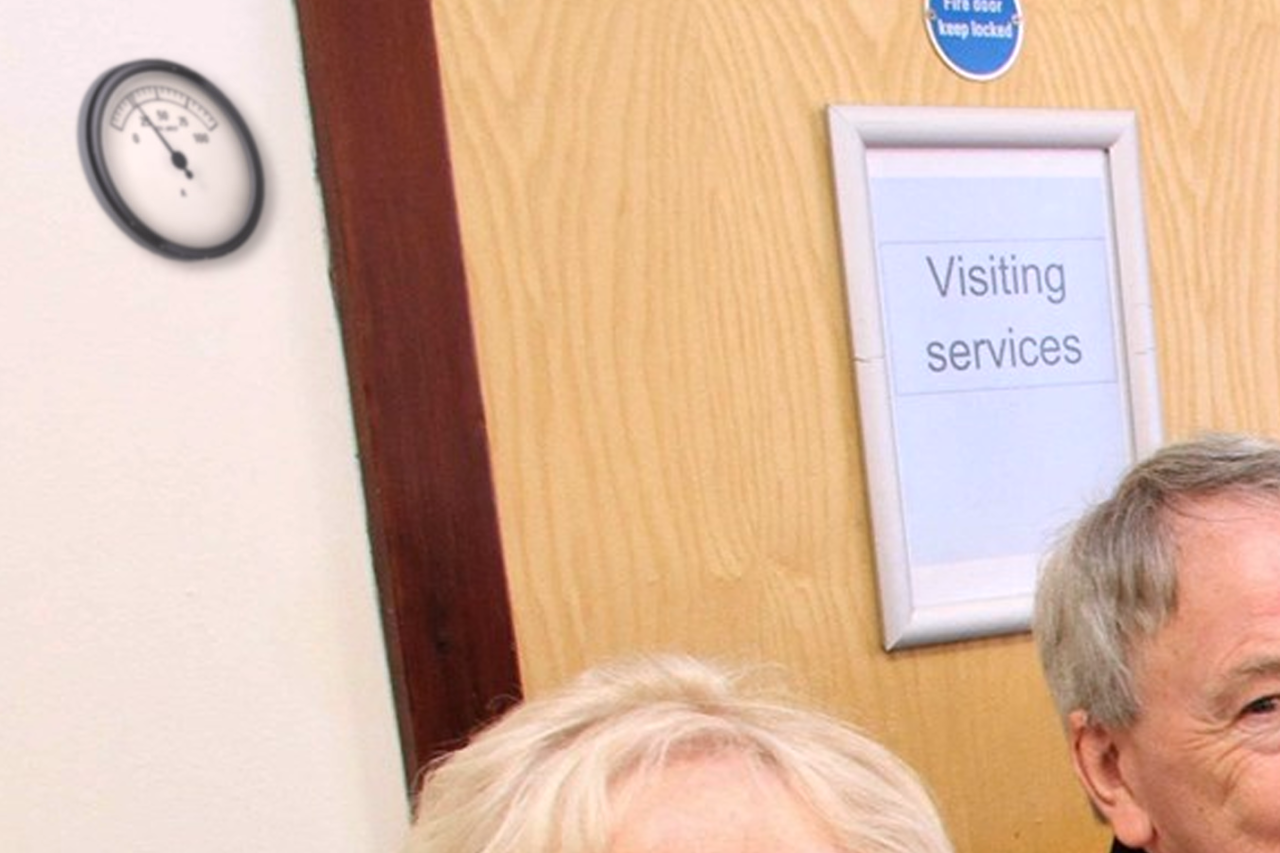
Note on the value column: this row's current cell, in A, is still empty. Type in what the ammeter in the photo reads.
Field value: 25 A
